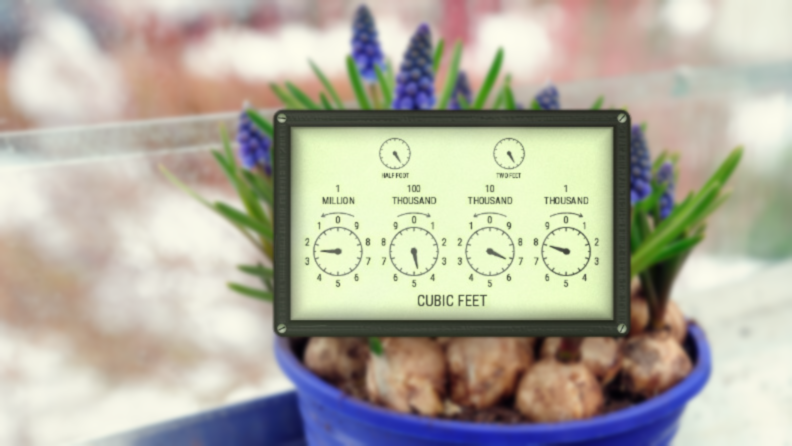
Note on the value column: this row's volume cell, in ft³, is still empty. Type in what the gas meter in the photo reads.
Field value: 246800 ft³
